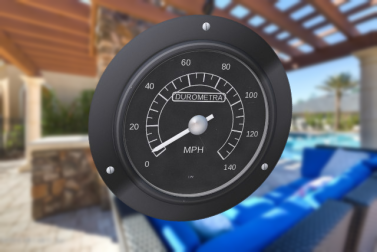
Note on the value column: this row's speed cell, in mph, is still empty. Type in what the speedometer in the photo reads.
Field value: 5 mph
